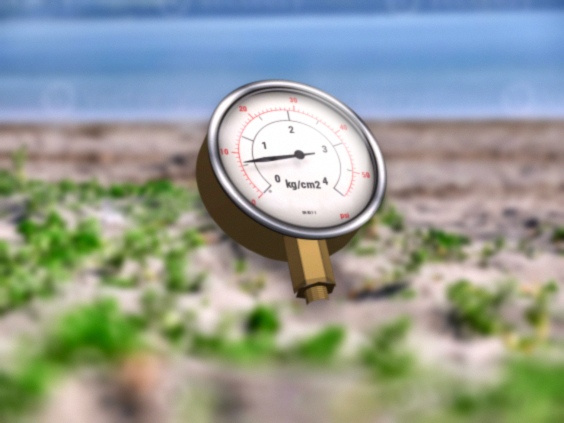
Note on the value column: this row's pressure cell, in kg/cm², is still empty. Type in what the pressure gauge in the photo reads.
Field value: 0.5 kg/cm²
